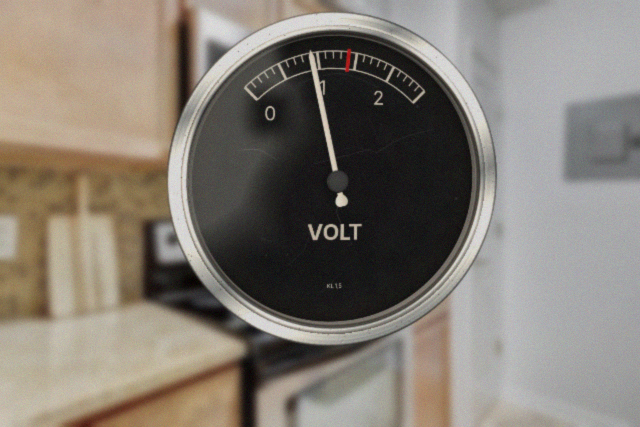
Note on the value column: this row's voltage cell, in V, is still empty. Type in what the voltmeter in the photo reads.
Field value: 0.9 V
